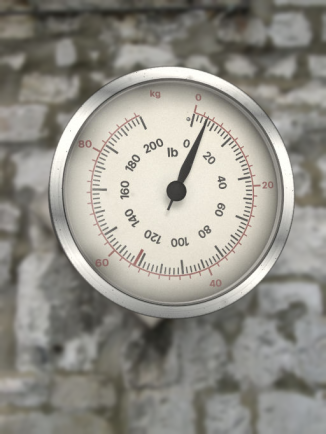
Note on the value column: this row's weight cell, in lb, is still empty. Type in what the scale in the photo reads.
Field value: 6 lb
